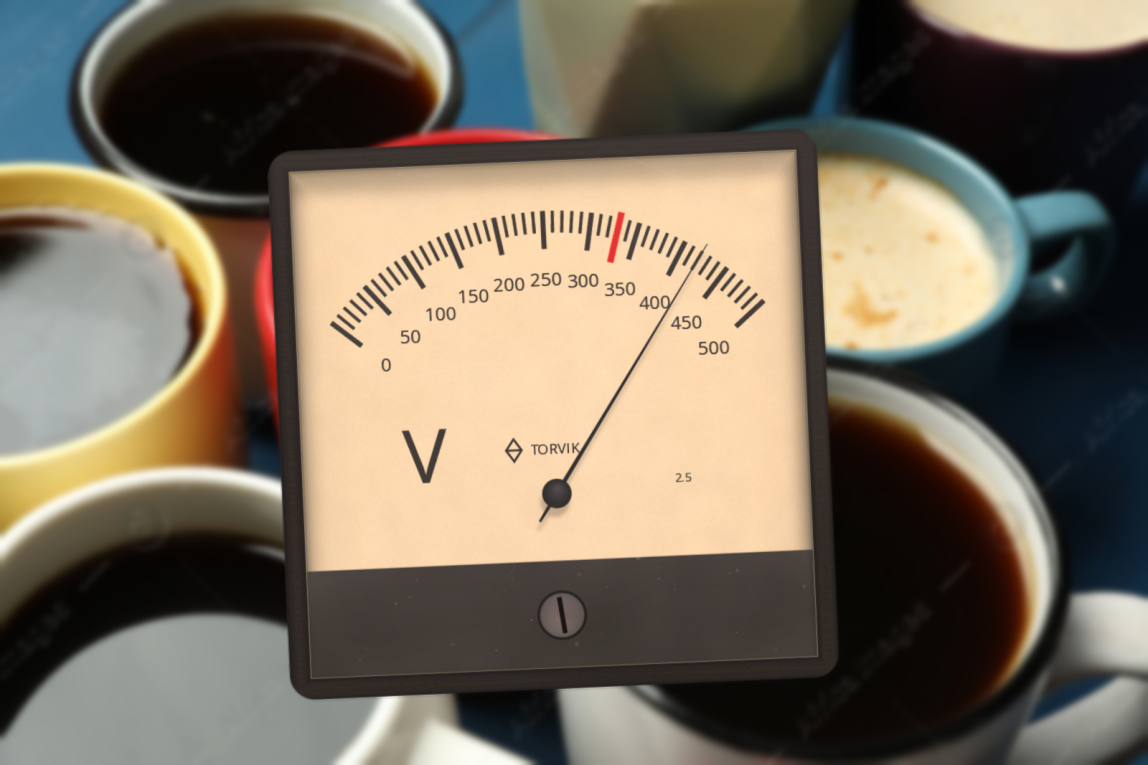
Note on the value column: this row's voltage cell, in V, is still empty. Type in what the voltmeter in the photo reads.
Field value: 420 V
